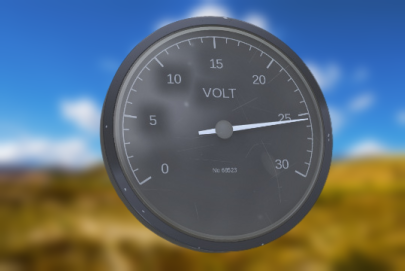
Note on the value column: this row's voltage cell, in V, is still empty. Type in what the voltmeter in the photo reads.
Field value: 25.5 V
